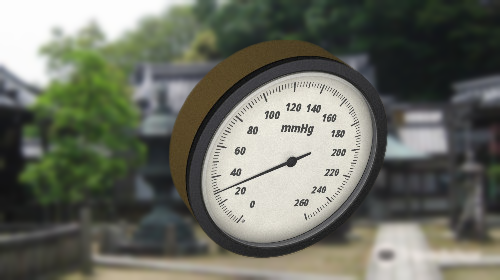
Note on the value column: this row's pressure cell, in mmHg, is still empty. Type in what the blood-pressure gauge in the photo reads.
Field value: 30 mmHg
